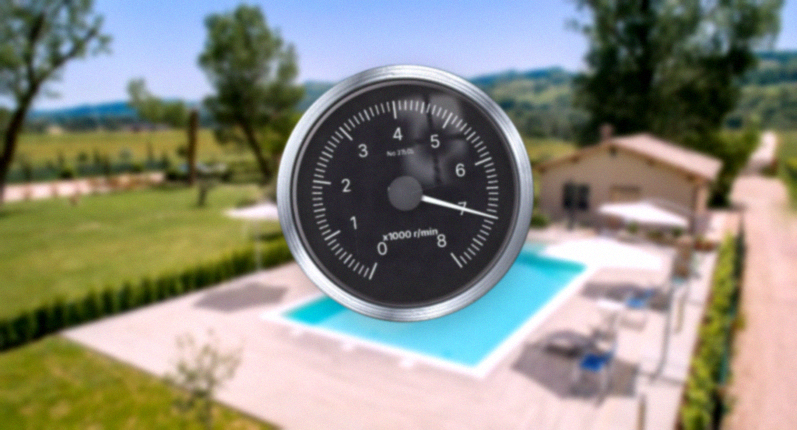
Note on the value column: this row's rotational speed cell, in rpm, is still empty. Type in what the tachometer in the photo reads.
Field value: 7000 rpm
